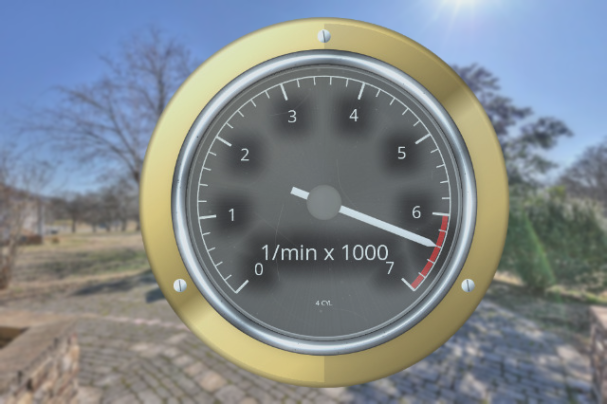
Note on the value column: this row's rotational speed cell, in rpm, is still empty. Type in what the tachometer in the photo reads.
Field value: 6400 rpm
